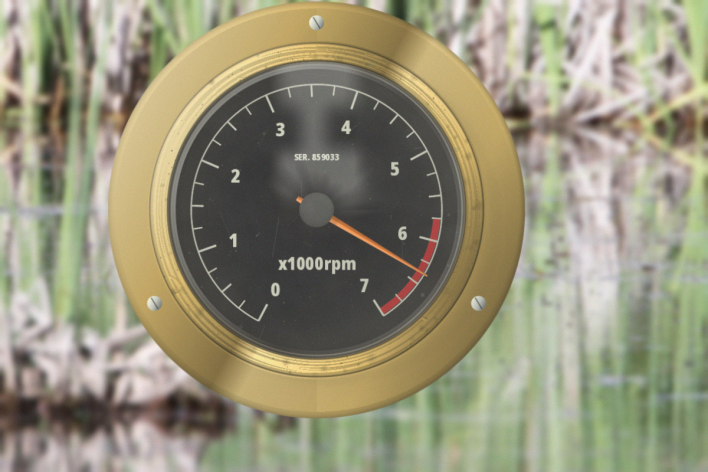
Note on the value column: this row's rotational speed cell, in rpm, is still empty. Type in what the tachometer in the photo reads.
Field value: 6375 rpm
